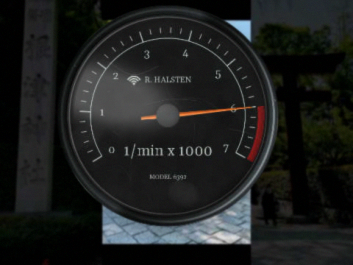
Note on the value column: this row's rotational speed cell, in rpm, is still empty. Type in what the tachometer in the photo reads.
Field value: 6000 rpm
